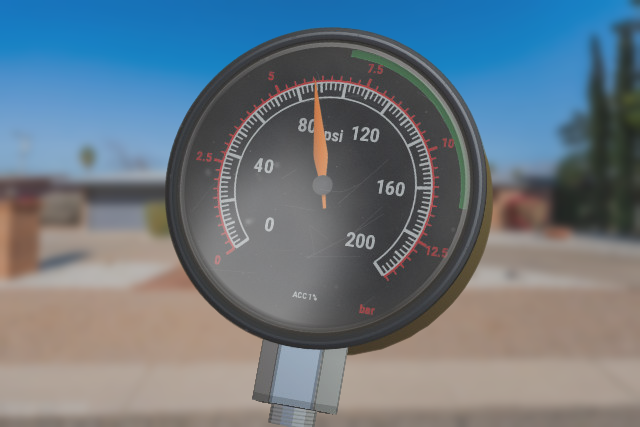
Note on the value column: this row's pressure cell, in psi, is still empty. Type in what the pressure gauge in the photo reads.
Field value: 88 psi
